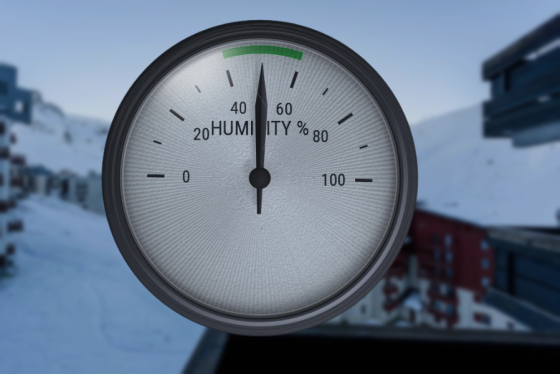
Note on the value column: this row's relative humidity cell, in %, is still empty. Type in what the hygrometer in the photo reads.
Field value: 50 %
